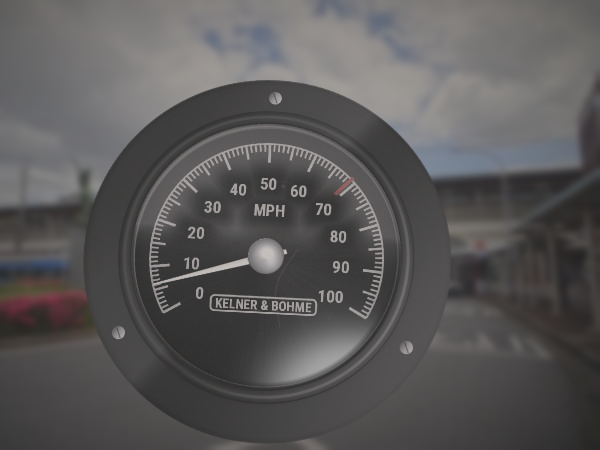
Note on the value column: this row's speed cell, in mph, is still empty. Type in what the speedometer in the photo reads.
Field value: 6 mph
